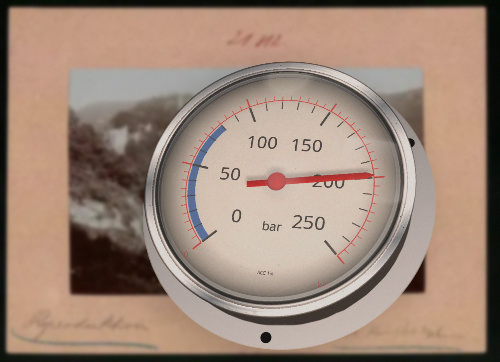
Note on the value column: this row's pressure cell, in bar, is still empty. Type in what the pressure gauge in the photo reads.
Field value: 200 bar
